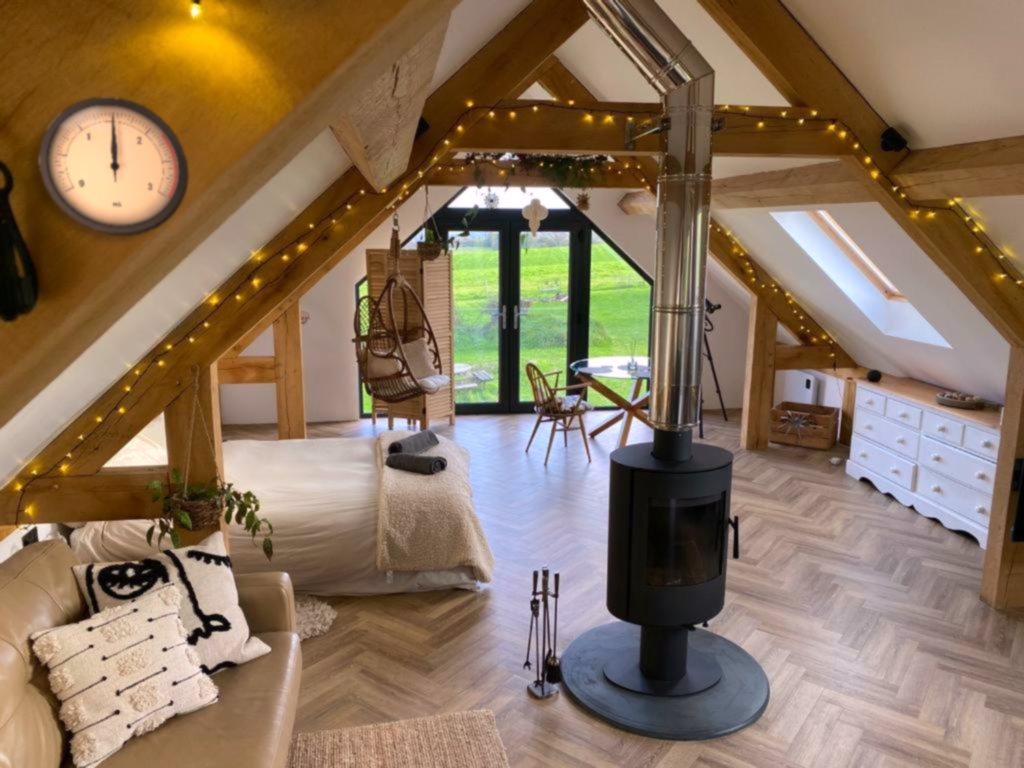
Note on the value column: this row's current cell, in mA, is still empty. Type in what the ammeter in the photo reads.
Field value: 1.5 mA
